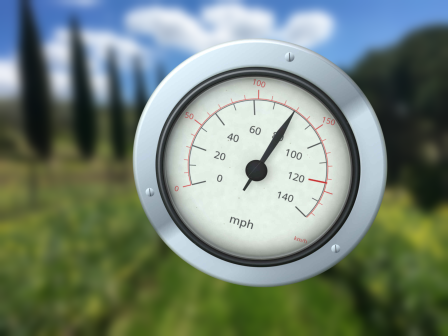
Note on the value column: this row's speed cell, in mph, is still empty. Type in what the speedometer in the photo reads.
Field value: 80 mph
